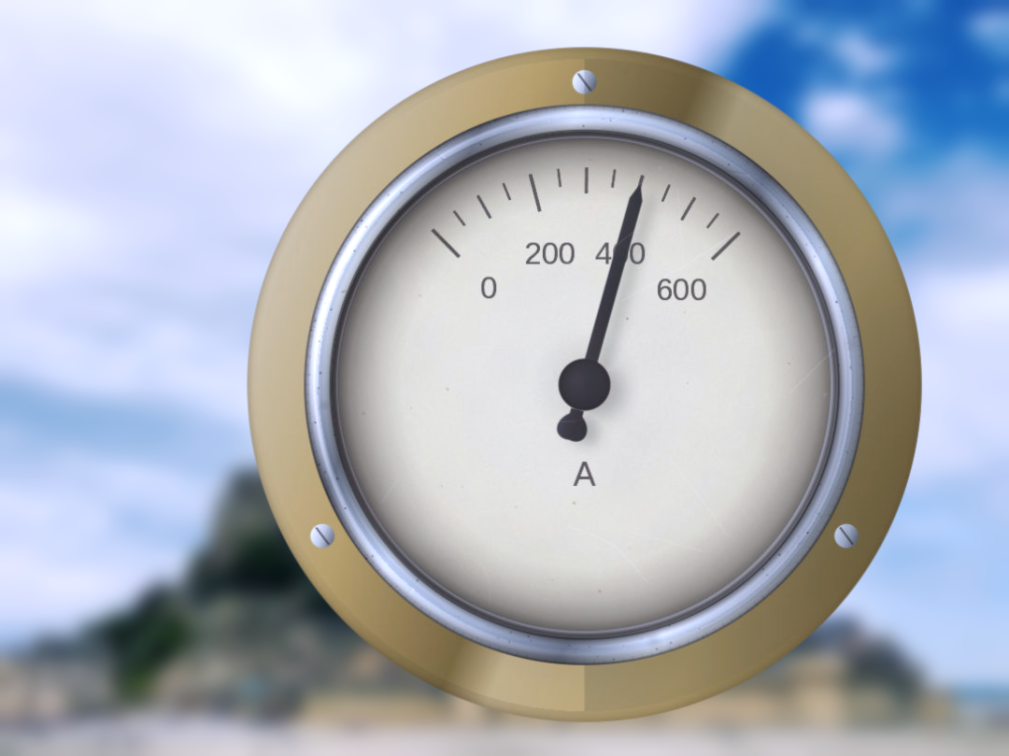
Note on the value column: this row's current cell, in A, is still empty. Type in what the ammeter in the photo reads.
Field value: 400 A
